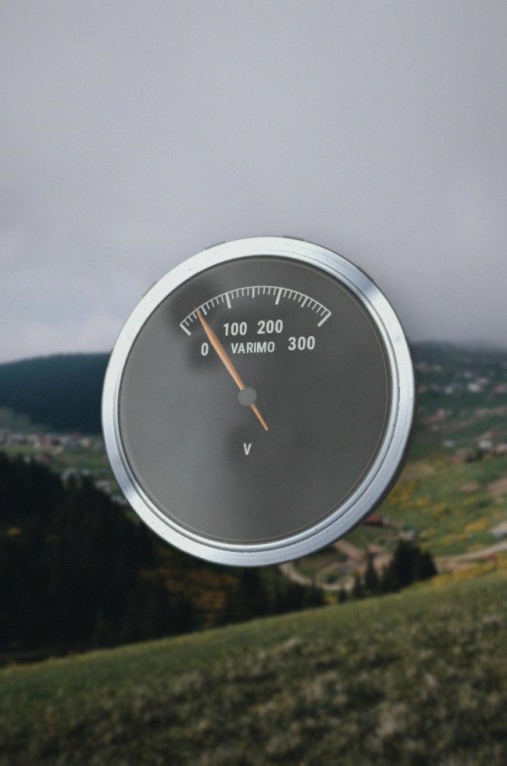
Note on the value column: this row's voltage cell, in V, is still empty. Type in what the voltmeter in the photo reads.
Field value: 40 V
